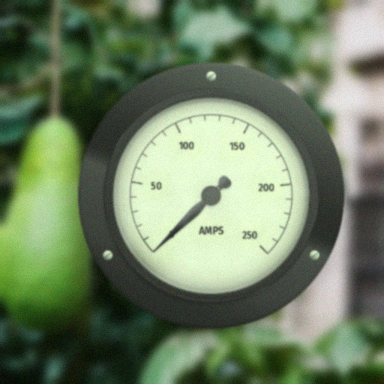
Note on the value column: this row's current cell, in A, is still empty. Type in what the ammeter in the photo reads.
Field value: 0 A
